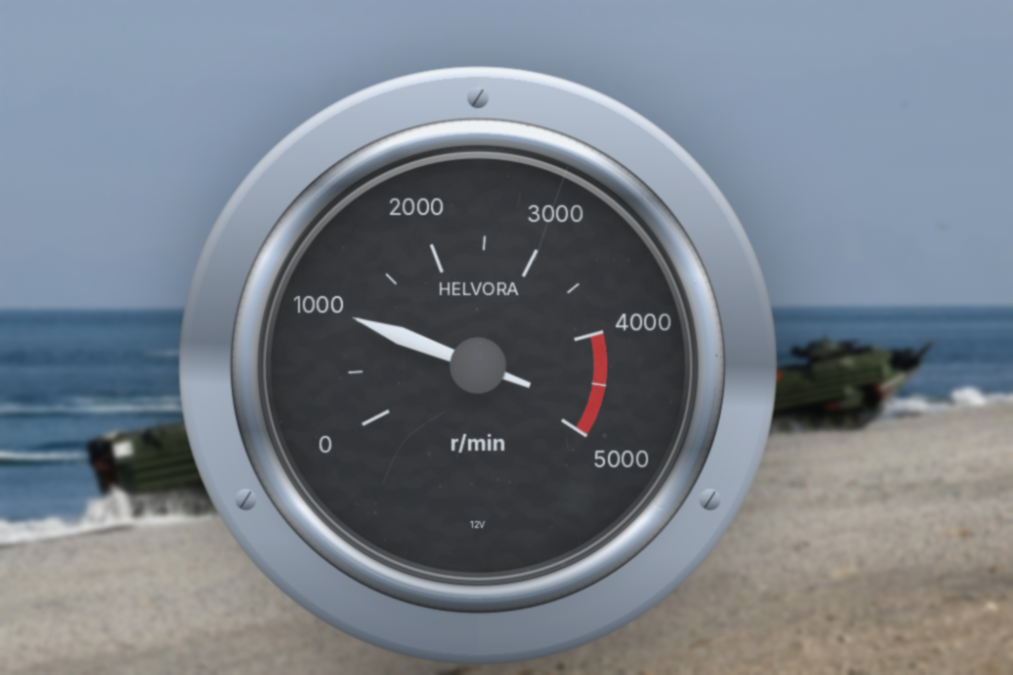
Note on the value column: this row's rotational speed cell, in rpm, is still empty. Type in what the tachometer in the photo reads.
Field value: 1000 rpm
